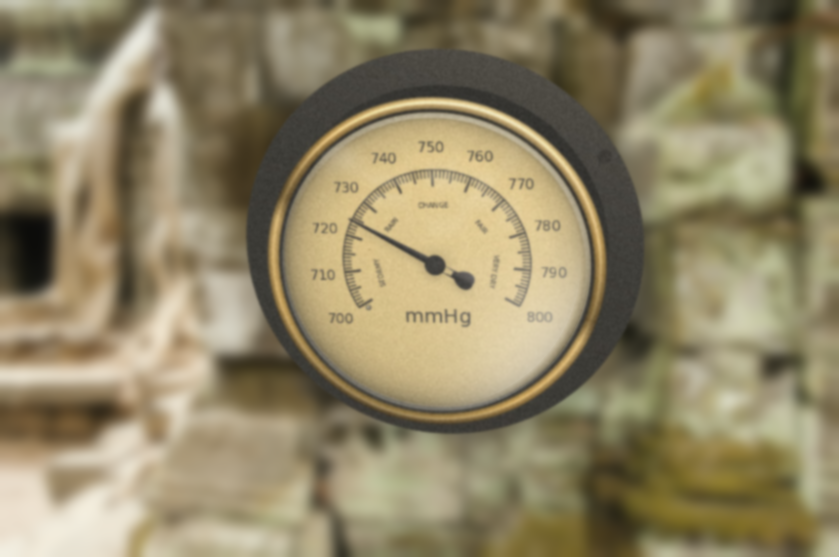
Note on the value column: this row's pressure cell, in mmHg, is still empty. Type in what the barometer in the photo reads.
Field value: 725 mmHg
